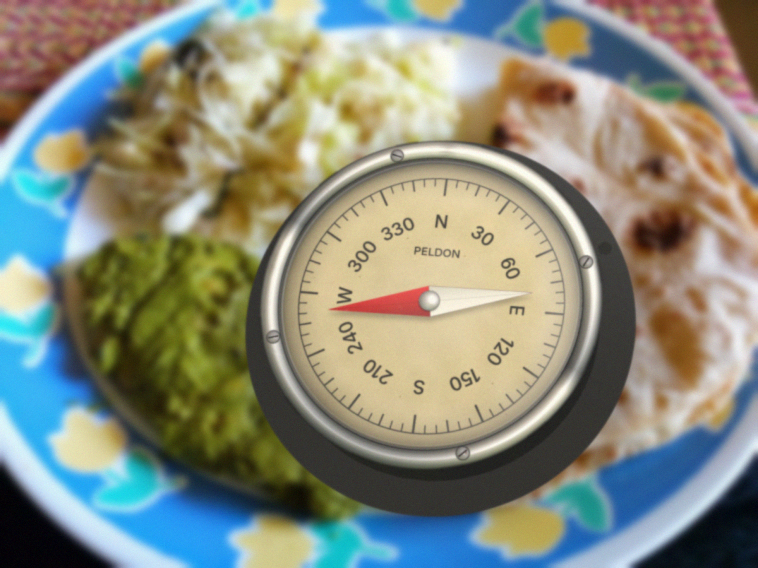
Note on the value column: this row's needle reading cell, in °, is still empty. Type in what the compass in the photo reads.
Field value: 260 °
